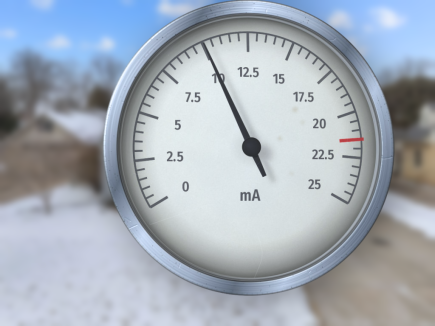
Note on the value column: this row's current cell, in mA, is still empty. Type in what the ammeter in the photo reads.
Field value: 10 mA
